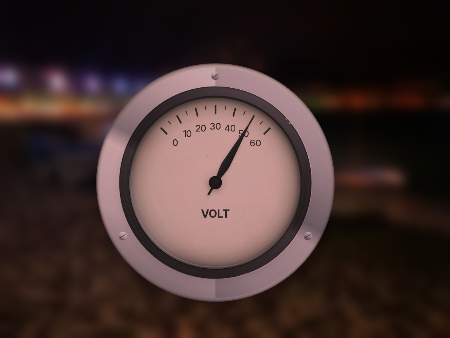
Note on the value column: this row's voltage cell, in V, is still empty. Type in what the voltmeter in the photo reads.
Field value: 50 V
